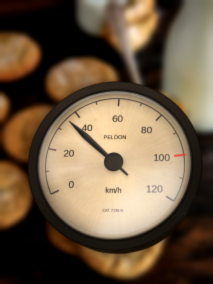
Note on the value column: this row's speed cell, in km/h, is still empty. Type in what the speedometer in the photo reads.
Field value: 35 km/h
